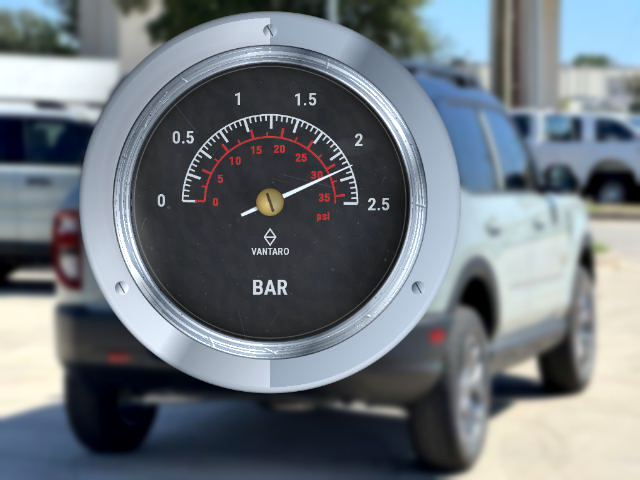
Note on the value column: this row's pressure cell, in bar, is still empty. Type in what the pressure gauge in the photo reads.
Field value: 2.15 bar
